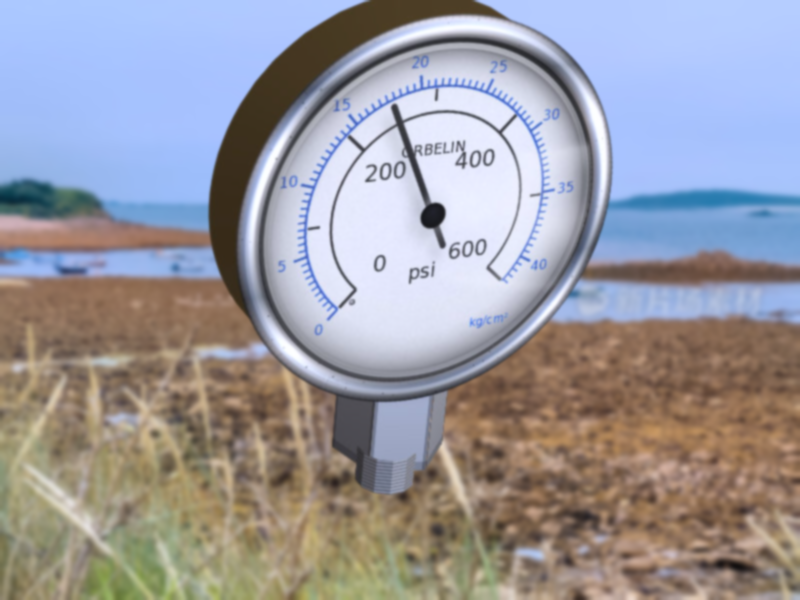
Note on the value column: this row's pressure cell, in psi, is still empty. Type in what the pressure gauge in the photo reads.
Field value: 250 psi
